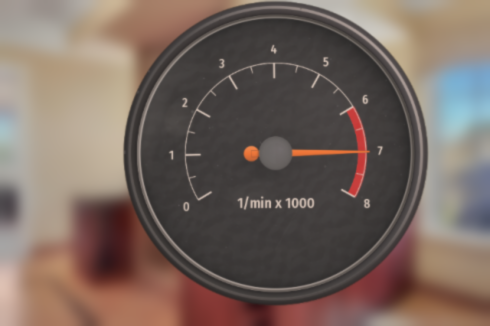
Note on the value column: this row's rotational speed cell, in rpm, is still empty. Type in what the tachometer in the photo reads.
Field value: 7000 rpm
